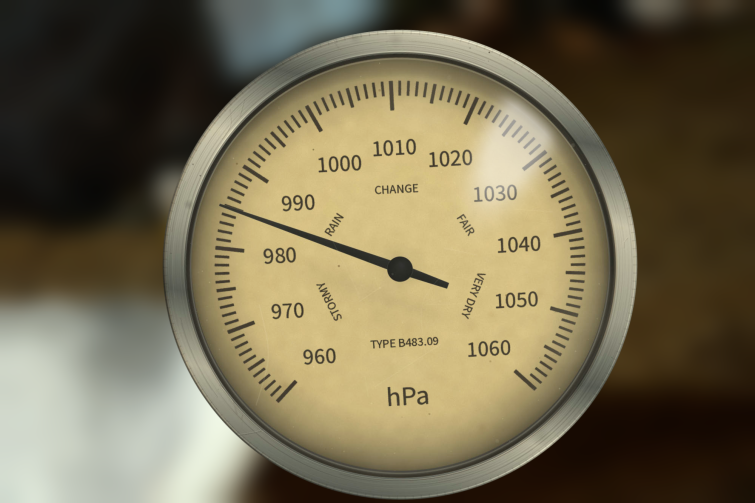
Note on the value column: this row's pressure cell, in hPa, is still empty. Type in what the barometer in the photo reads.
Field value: 985 hPa
